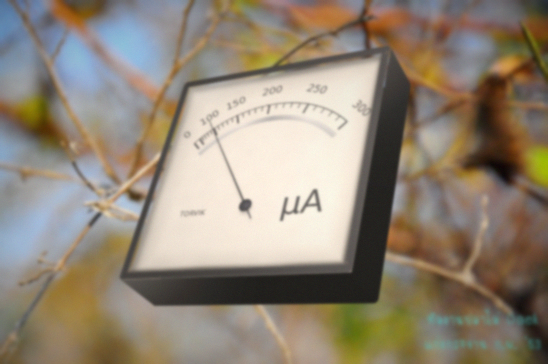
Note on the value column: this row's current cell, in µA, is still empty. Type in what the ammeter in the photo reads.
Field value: 100 µA
